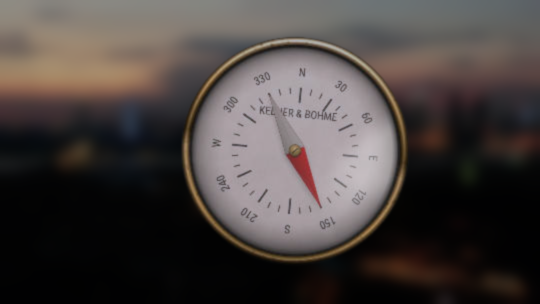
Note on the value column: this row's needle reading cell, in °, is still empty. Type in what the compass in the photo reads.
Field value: 150 °
